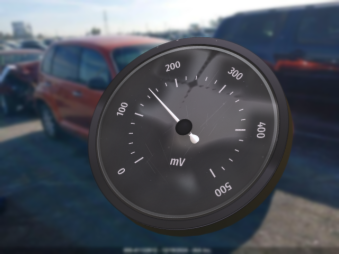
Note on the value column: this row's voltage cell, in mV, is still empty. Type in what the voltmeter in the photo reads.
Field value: 150 mV
